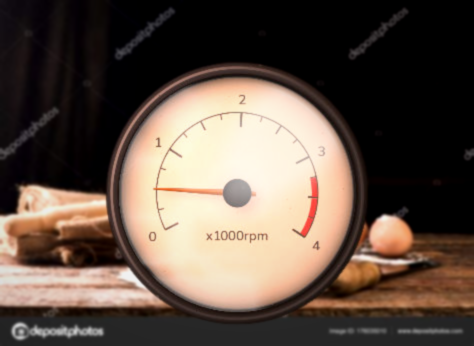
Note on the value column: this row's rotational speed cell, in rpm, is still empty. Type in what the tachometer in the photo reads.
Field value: 500 rpm
